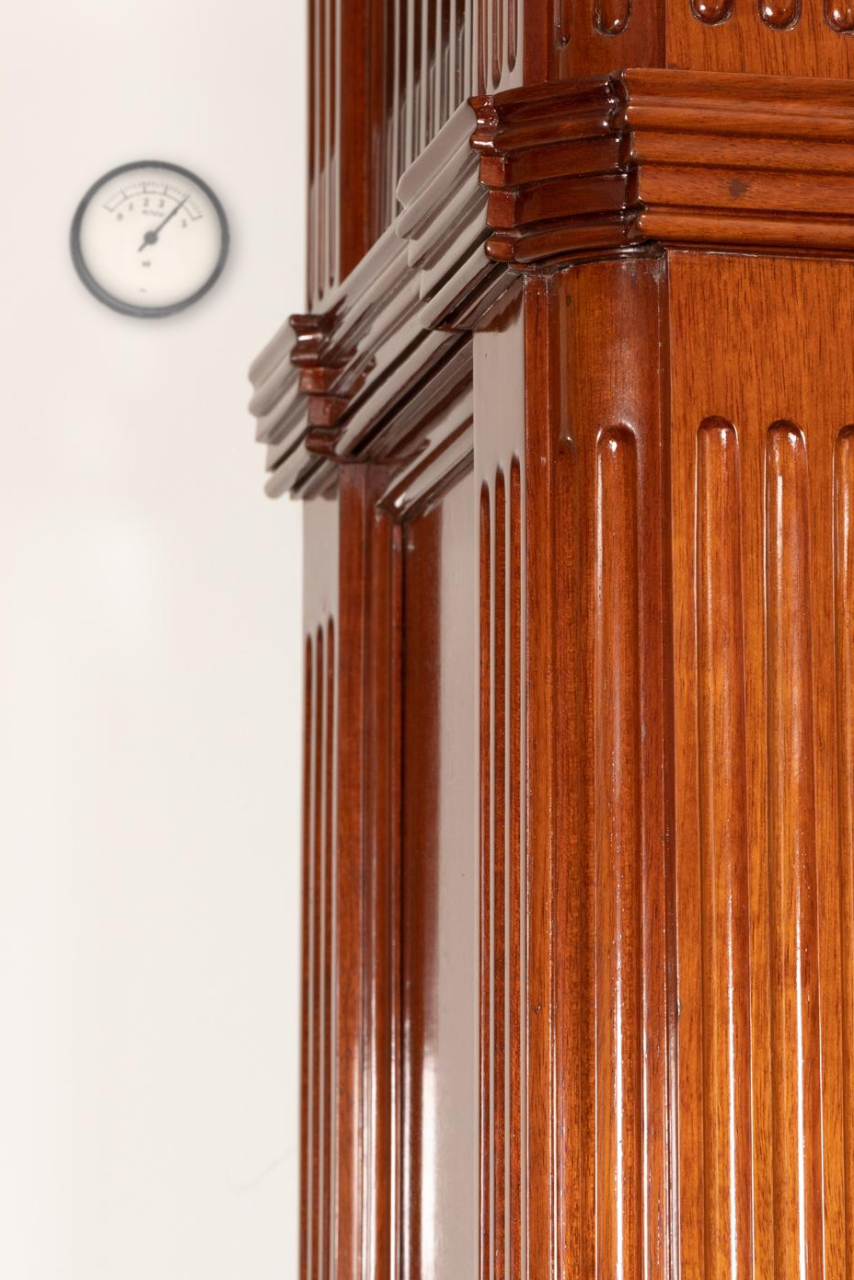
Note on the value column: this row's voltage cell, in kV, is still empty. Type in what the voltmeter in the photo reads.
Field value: 4 kV
